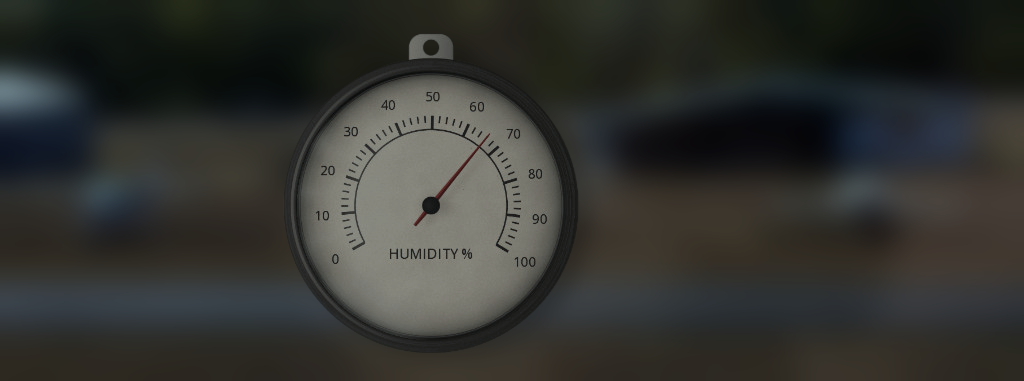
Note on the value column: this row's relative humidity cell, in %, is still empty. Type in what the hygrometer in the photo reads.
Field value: 66 %
